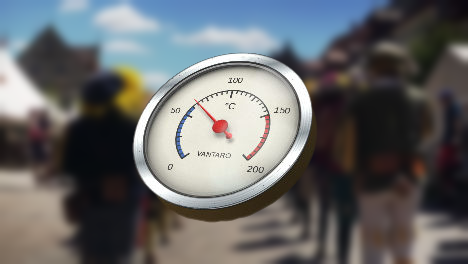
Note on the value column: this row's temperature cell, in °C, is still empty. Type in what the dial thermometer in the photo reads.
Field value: 65 °C
